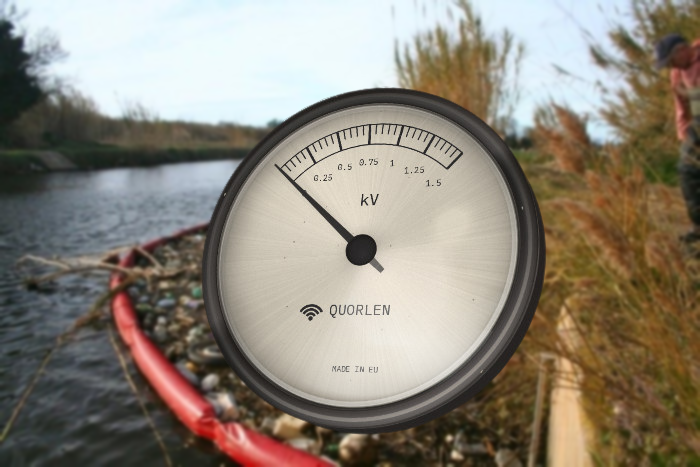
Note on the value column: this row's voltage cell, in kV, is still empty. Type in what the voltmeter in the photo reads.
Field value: 0 kV
